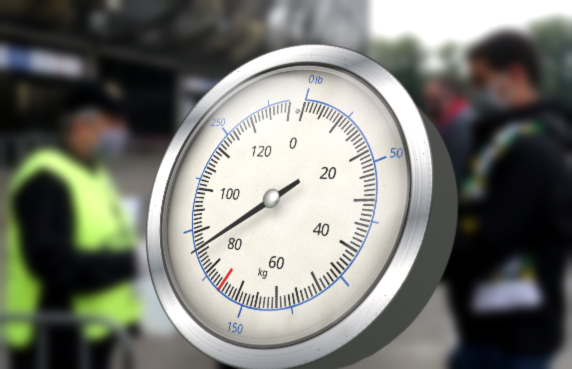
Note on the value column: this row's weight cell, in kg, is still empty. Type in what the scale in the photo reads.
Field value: 85 kg
